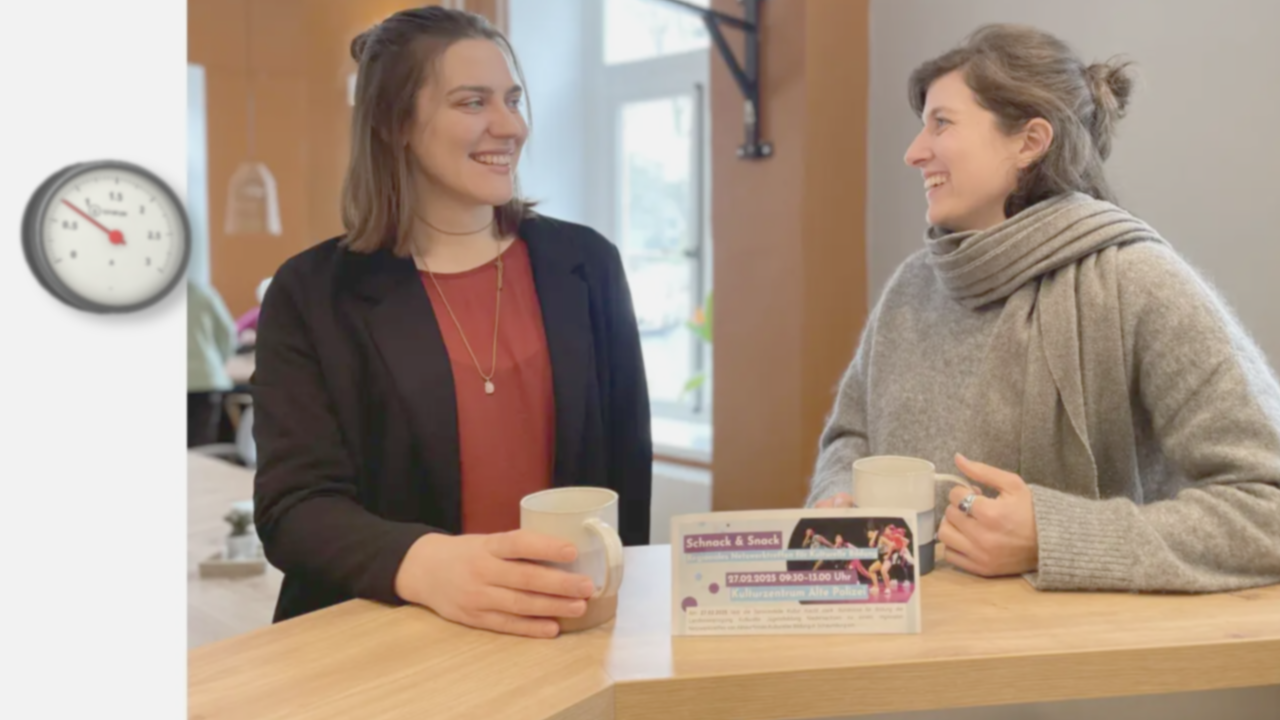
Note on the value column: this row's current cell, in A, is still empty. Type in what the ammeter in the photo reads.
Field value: 0.75 A
